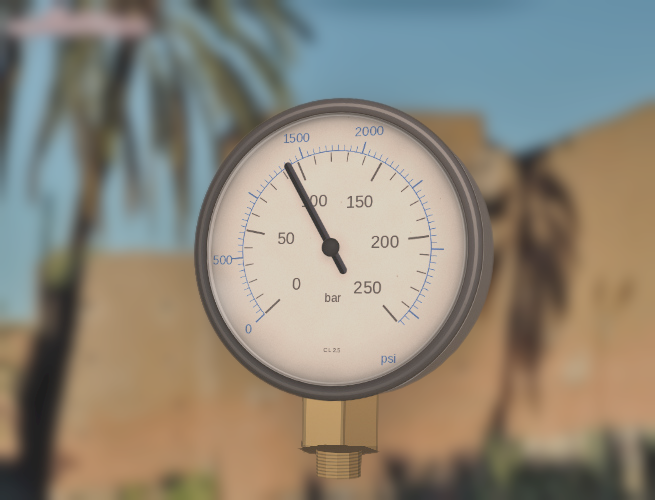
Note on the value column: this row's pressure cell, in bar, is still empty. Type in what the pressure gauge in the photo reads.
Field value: 95 bar
